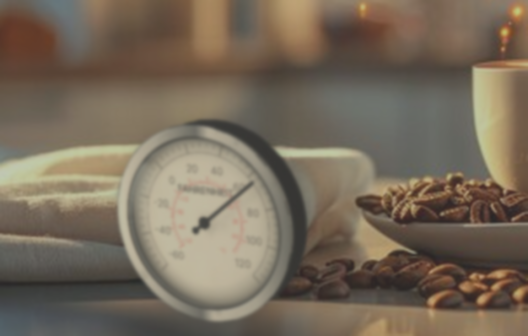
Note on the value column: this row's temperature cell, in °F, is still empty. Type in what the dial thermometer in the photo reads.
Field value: 64 °F
